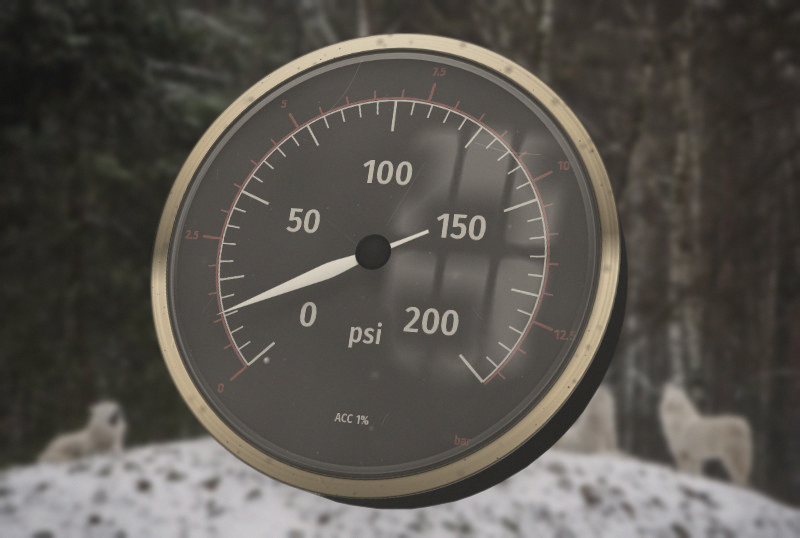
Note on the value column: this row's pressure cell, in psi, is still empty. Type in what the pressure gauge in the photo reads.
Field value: 15 psi
